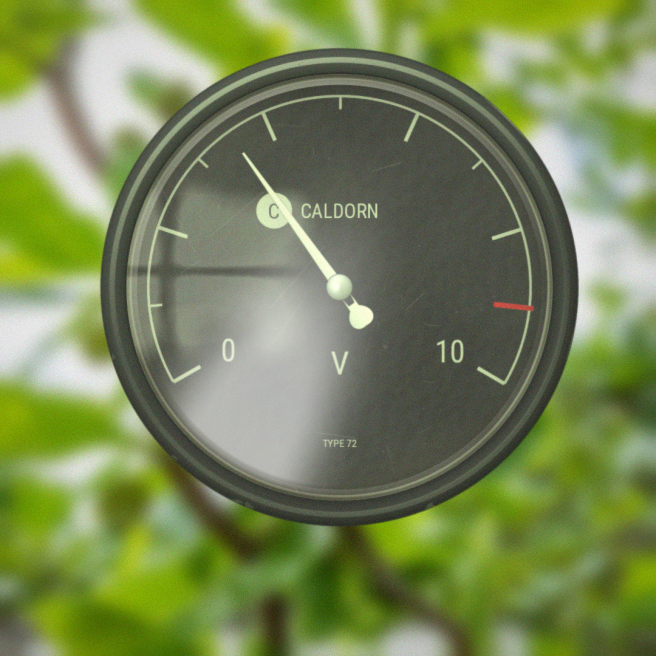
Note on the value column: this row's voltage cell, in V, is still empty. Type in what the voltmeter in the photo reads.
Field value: 3.5 V
